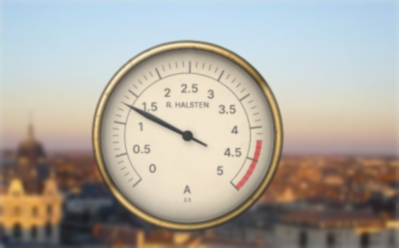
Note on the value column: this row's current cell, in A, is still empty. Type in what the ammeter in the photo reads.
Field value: 1.3 A
